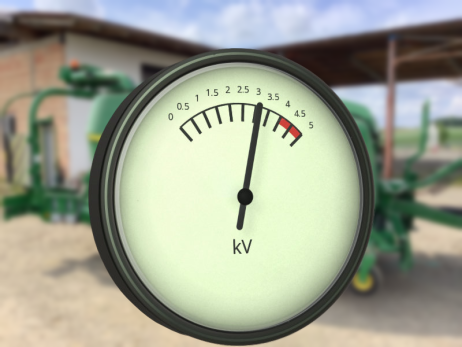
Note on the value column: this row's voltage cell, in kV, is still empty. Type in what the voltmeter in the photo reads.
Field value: 3 kV
